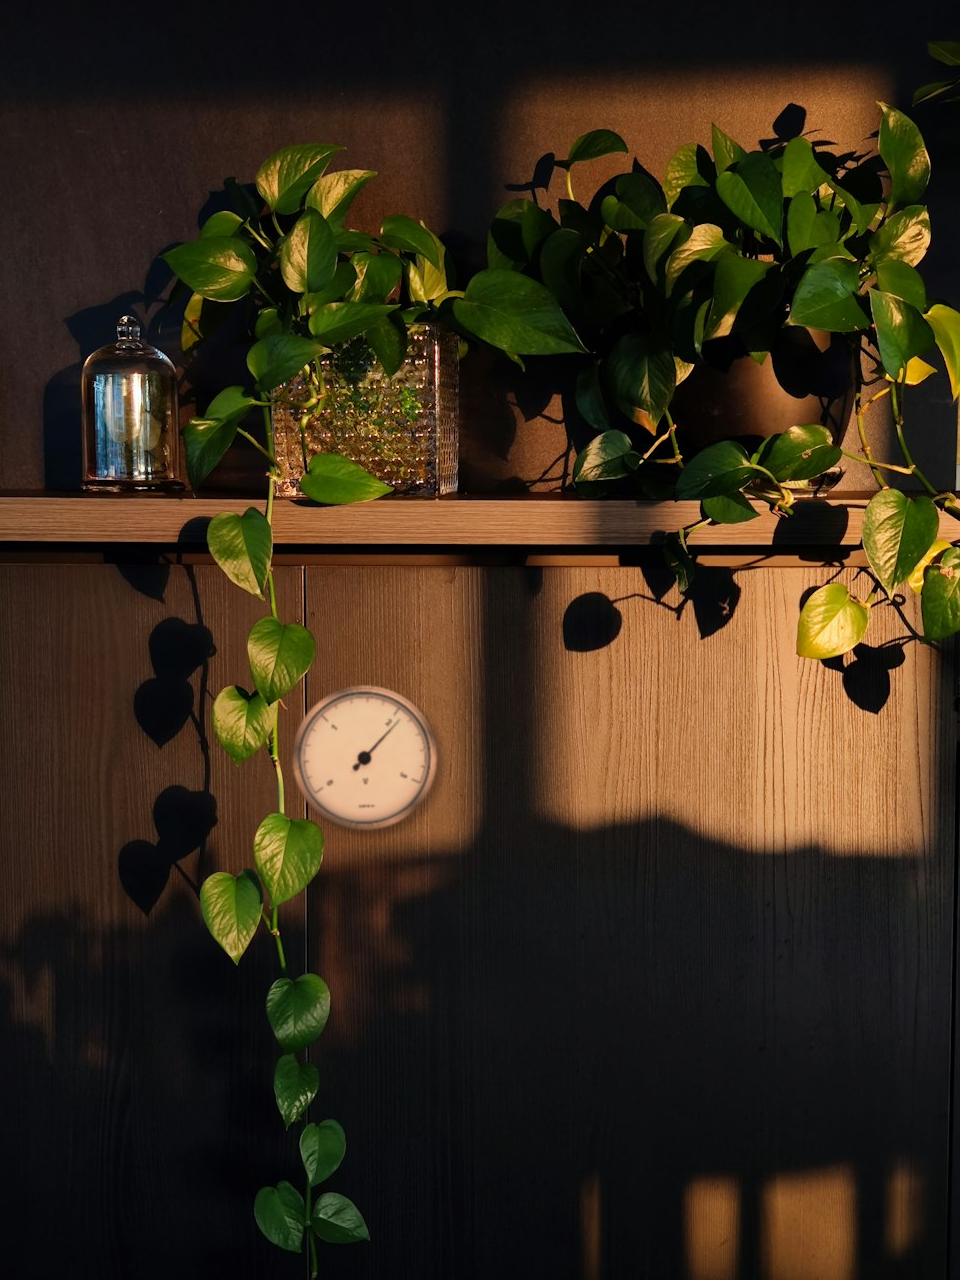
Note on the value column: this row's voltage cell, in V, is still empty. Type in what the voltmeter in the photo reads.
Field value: 2.1 V
